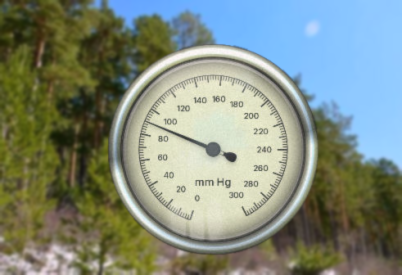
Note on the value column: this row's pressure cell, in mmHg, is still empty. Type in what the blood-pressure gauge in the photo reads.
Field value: 90 mmHg
